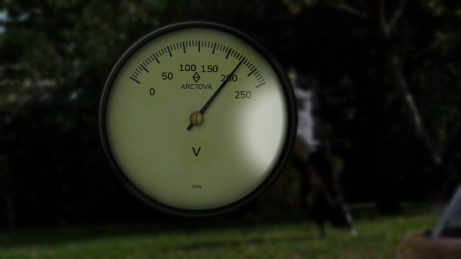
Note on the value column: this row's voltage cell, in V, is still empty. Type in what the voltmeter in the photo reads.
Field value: 200 V
